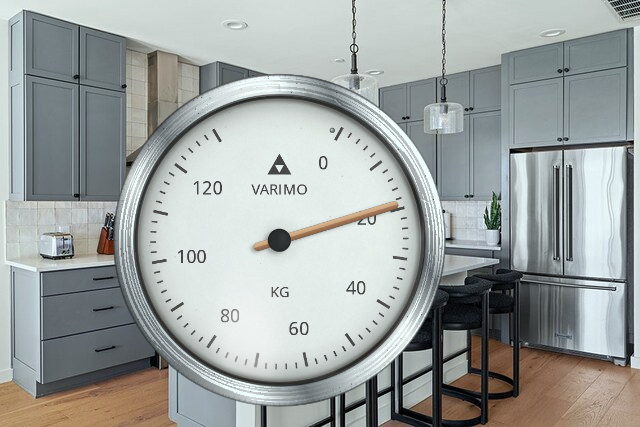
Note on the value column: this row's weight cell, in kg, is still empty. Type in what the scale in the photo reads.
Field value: 19 kg
